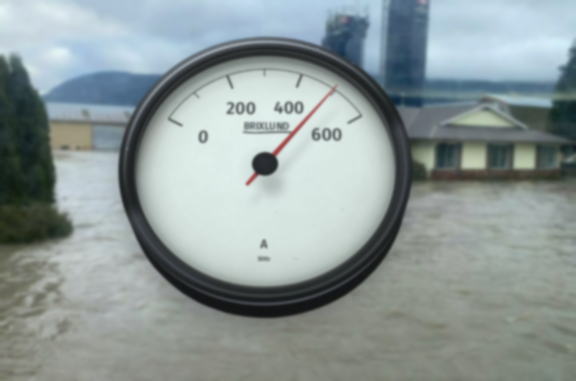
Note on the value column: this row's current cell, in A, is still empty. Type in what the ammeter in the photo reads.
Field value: 500 A
